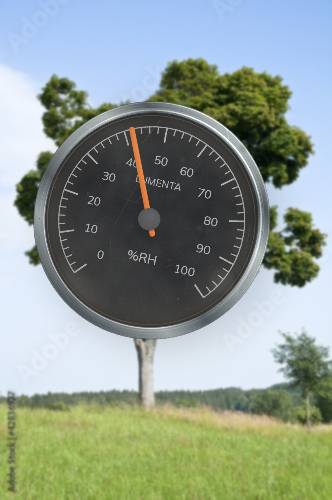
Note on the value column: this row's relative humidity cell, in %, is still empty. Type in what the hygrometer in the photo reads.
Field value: 42 %
